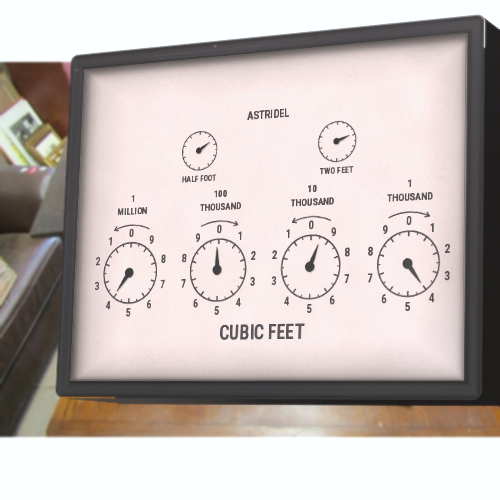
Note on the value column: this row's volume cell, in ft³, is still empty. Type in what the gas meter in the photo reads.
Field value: 399400 ft³
